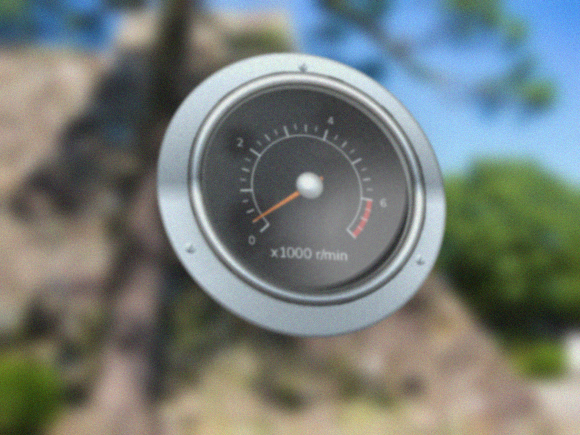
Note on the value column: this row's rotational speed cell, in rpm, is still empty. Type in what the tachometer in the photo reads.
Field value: 250 rpm
